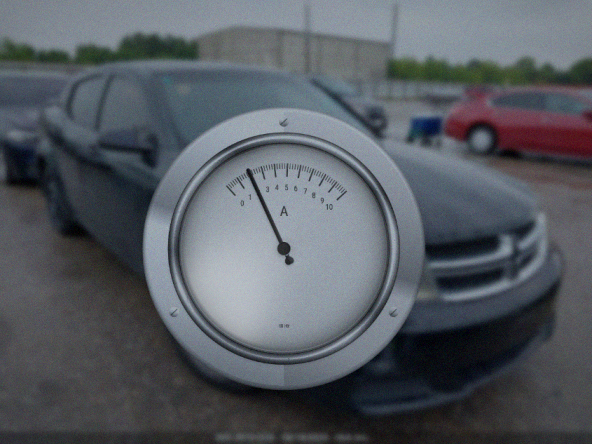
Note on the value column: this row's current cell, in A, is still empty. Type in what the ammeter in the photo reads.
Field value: 2 A
